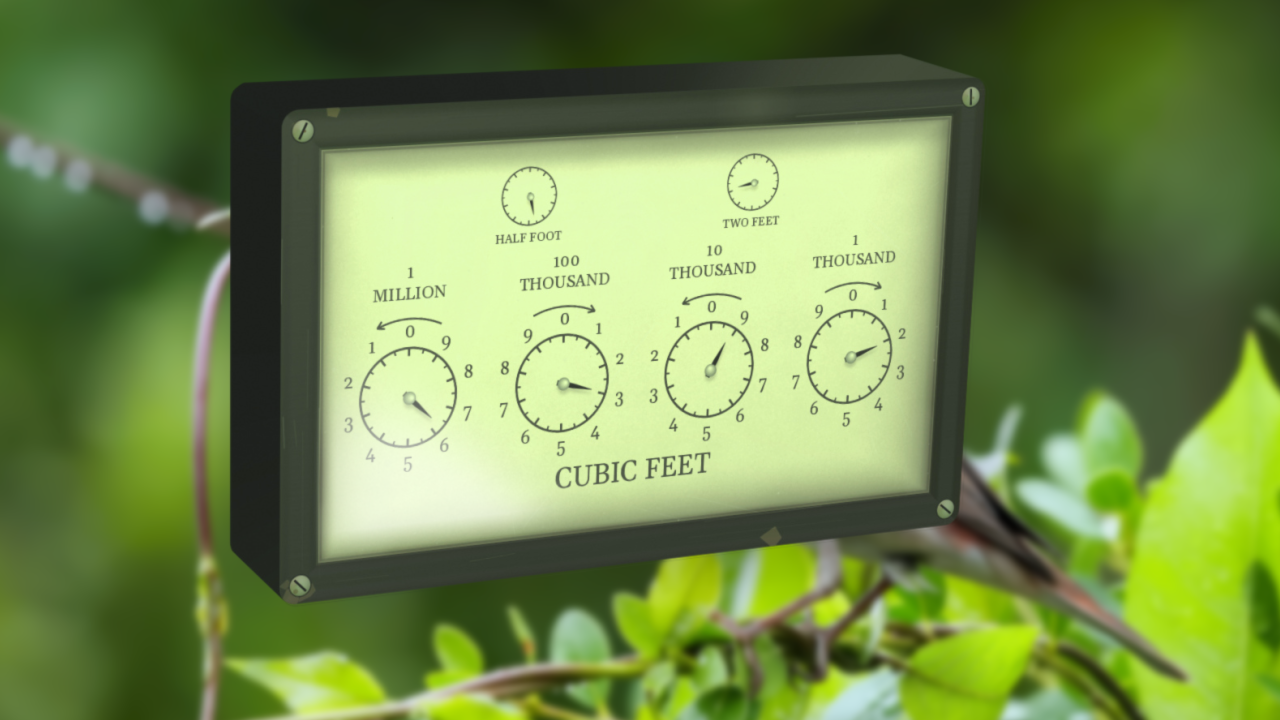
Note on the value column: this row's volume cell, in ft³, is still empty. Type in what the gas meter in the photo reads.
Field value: 629200 ft³
